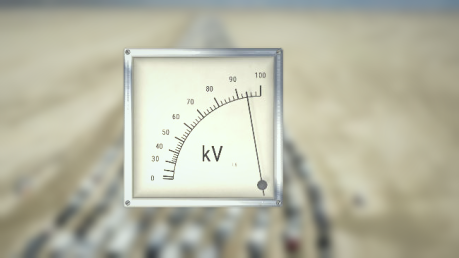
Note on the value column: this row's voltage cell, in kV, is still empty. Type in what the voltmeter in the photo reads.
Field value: 94 kV
